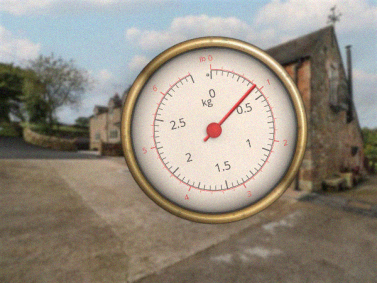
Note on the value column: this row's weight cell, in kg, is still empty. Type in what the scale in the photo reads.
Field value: 0.4 kg
